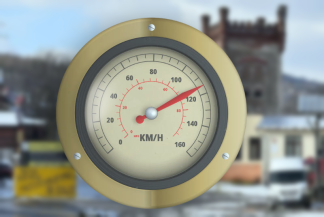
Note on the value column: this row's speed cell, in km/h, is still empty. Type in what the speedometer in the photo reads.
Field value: 115 km/h
